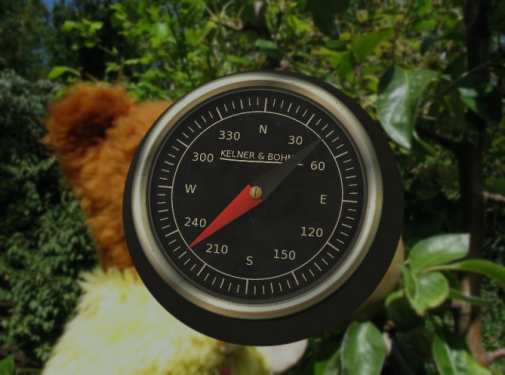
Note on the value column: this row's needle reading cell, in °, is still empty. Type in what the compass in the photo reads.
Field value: 225 °
